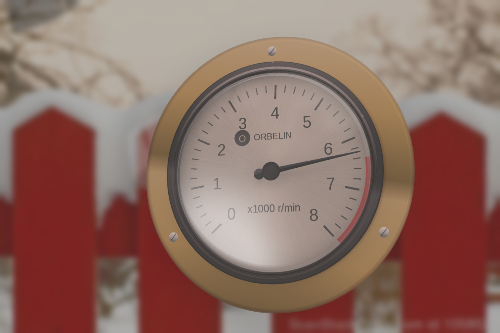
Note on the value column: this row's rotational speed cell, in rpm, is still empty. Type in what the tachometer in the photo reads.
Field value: 6300 rpm
